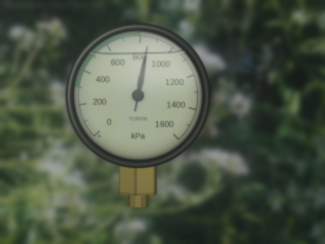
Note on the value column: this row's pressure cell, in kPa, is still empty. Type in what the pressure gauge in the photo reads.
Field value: 850 kPa
